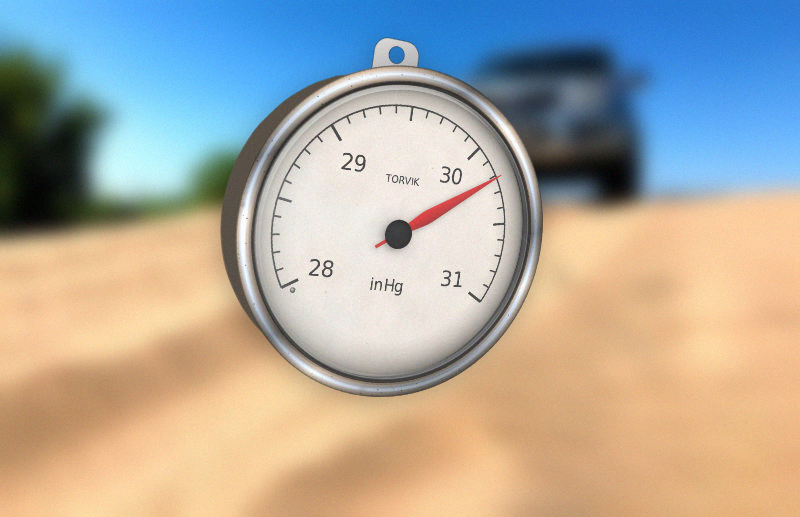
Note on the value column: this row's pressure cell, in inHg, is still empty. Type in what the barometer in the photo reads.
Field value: 30.2 inHg
